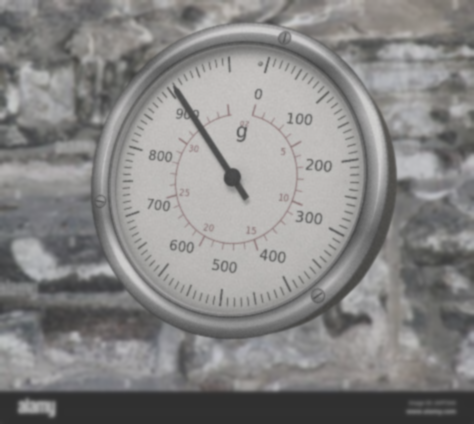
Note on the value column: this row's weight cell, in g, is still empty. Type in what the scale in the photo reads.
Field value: 910 g
